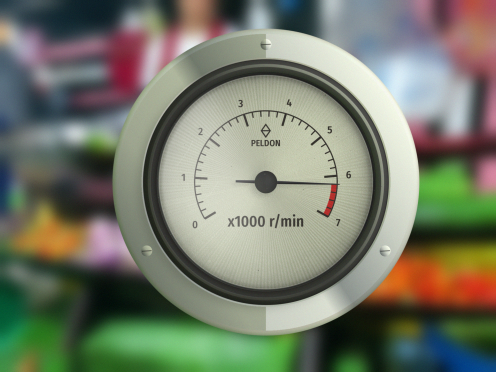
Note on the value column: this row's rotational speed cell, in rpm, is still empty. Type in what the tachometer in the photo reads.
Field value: 6200 rpm
